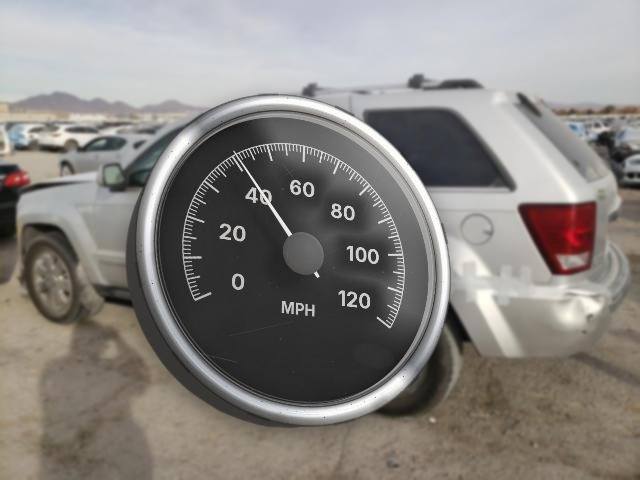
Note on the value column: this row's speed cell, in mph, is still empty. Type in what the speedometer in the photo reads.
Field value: 40 mph
